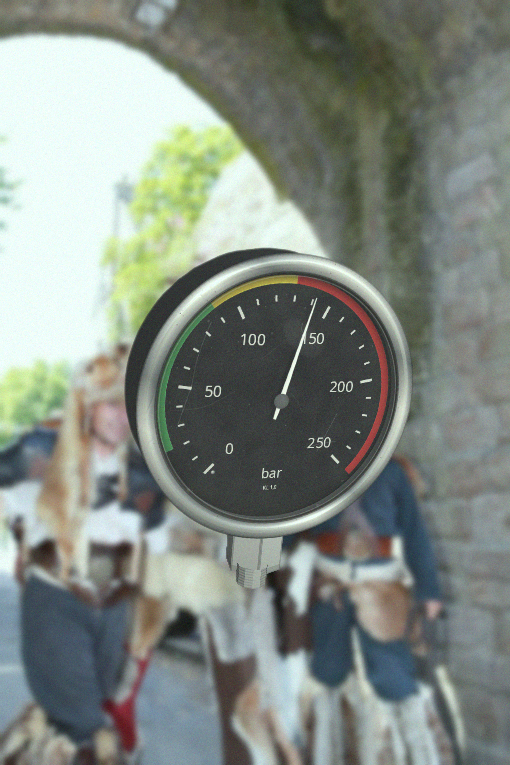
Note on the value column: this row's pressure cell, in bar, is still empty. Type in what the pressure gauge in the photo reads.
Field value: 140 bar
